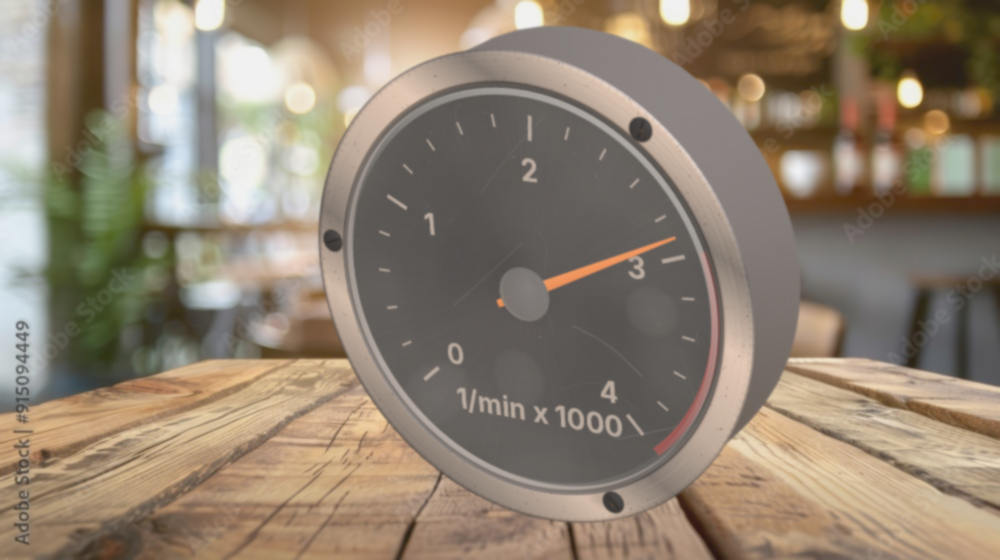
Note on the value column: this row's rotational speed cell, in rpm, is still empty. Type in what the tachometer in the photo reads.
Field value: 2900 rpm
